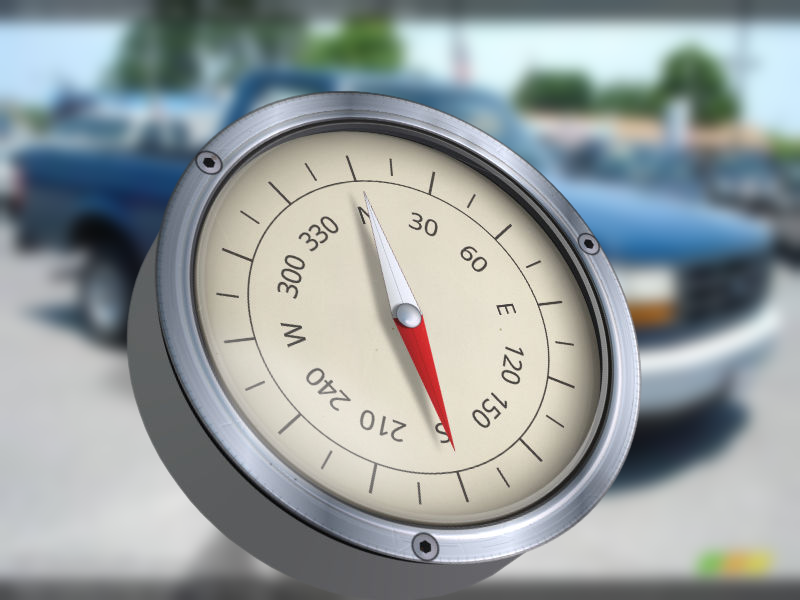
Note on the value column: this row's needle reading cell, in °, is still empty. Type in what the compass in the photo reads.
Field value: 180 °
